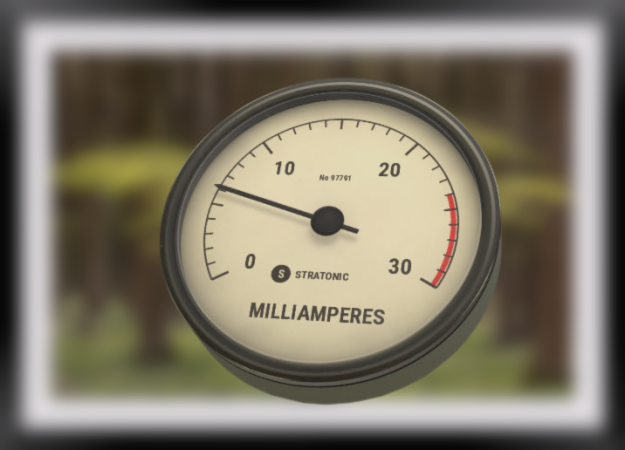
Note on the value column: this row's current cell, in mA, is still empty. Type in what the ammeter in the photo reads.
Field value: 6 mA
